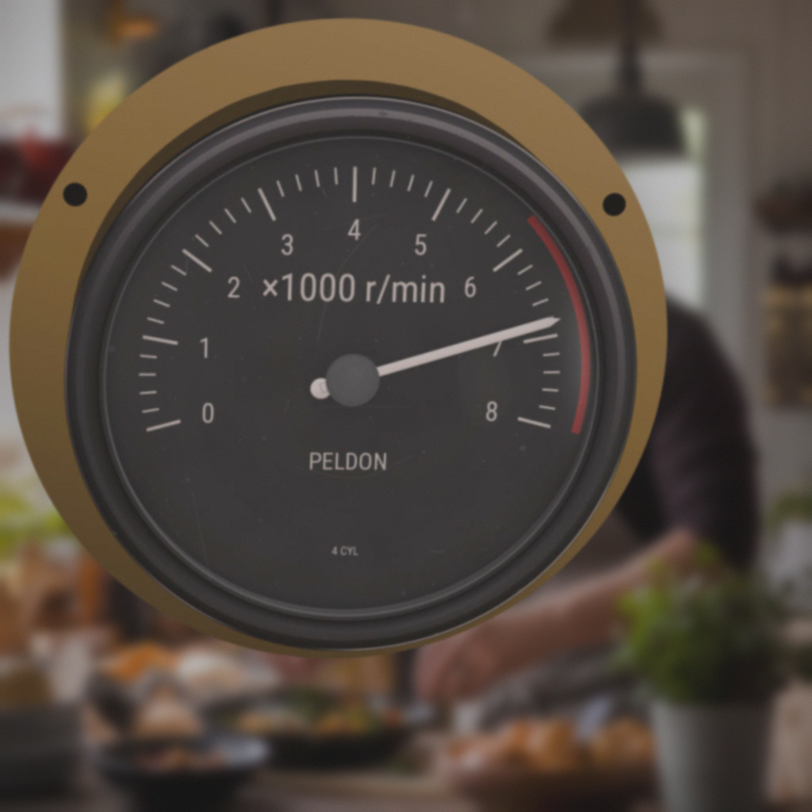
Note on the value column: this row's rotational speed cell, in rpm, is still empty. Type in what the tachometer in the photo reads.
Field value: 6800 rpm
